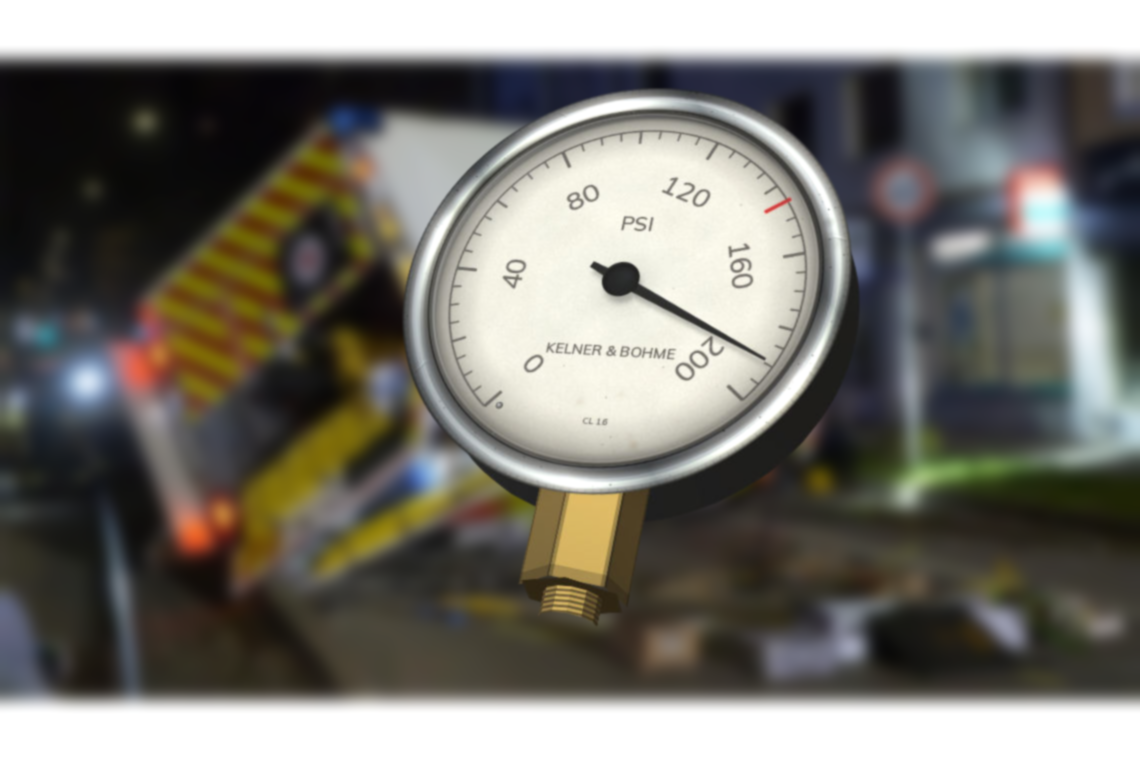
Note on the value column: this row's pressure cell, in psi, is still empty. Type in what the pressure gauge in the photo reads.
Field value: 190 psi
